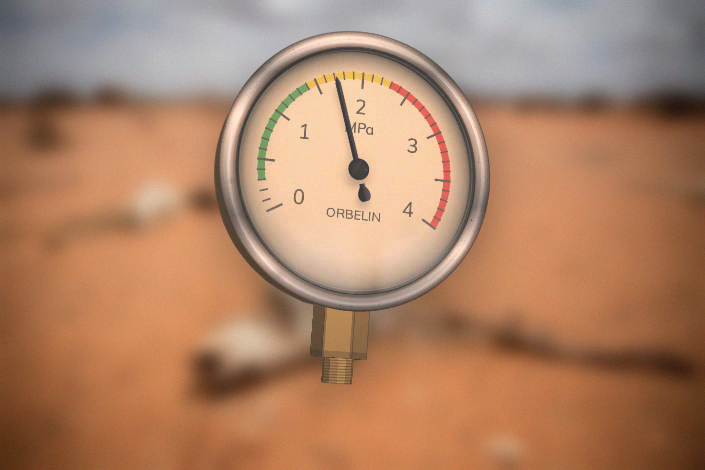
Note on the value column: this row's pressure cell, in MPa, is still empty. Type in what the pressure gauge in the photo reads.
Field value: 1.7 MPa
